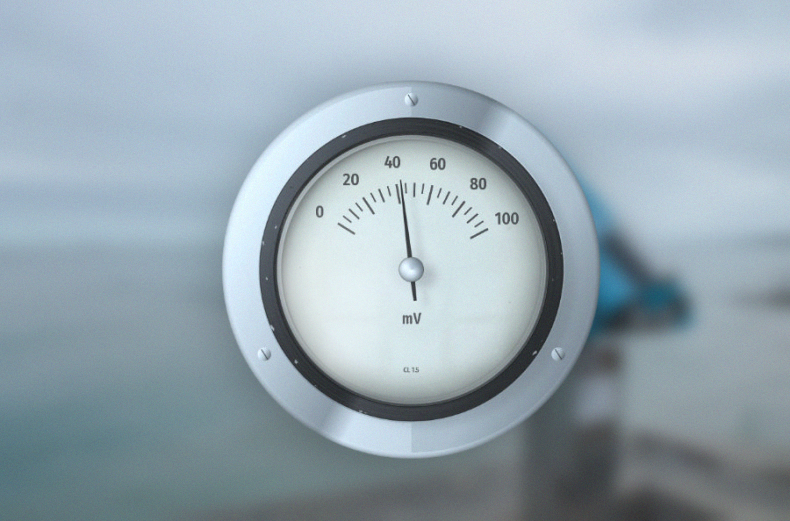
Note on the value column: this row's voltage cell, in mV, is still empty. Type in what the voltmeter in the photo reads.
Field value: 42.5 mV
